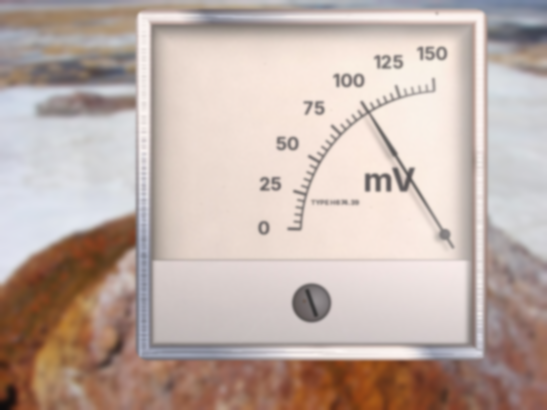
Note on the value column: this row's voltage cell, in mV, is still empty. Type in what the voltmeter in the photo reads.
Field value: 100 mV
